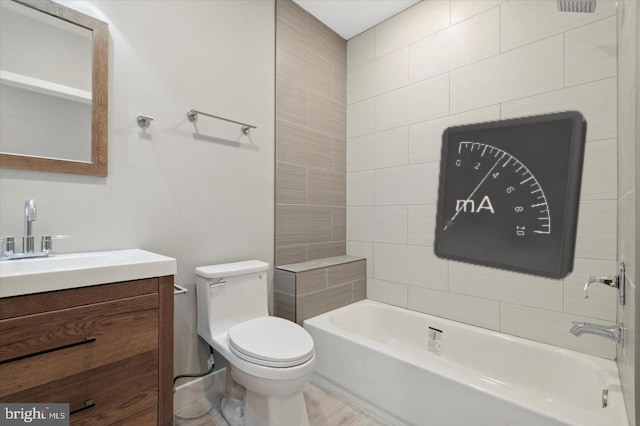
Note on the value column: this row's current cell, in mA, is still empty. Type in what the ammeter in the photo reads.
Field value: 3.5 mA
